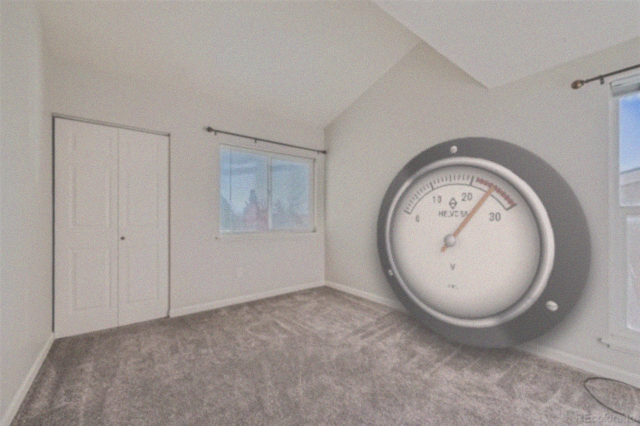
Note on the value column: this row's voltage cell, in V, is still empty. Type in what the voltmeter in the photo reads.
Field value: 25 V
